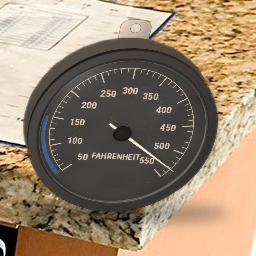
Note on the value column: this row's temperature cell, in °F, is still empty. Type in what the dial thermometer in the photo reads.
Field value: 530 °F
